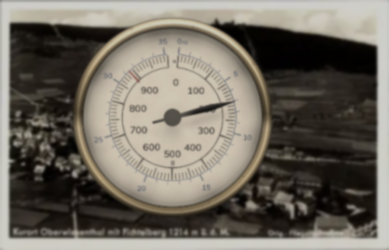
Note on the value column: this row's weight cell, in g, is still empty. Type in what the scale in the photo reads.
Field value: 200 g
